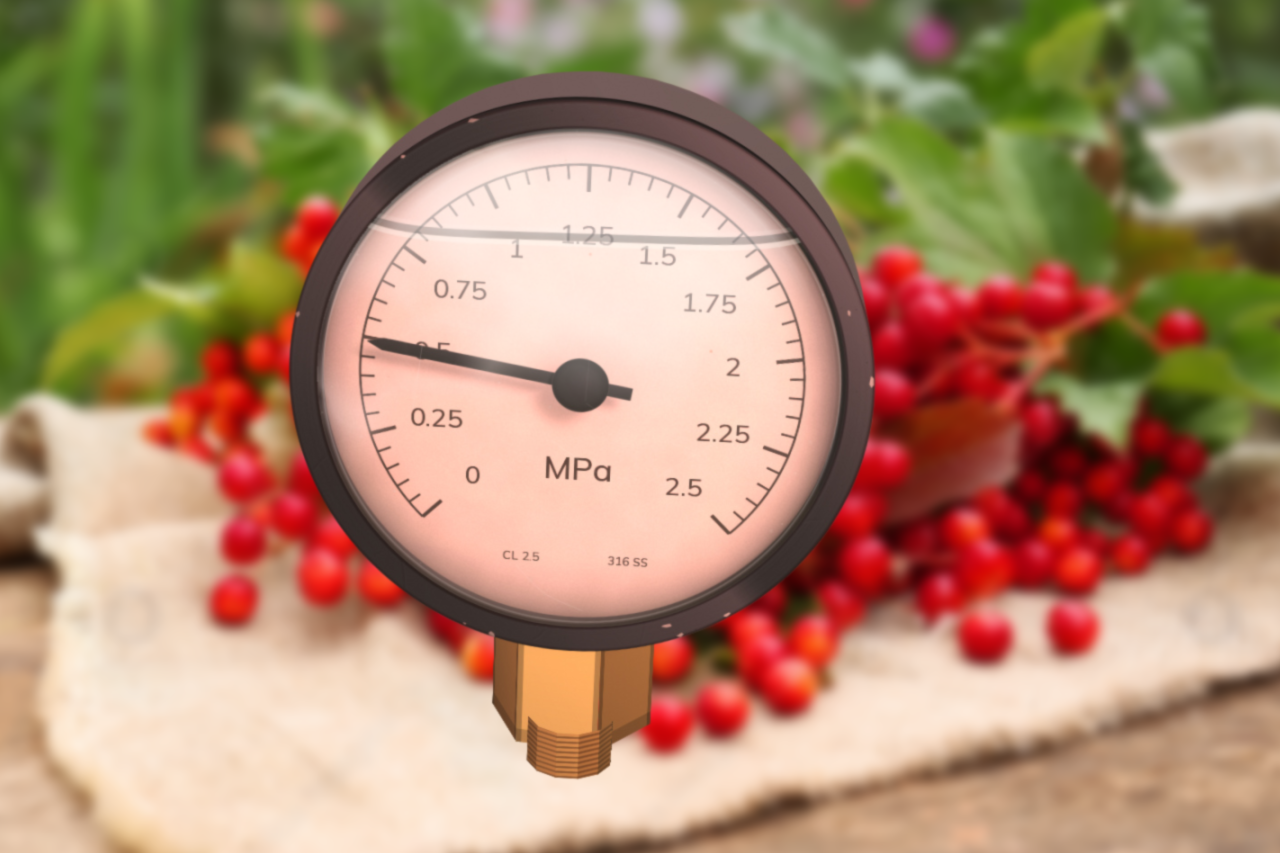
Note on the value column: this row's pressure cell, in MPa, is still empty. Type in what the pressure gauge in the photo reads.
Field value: 0.5 MPa
